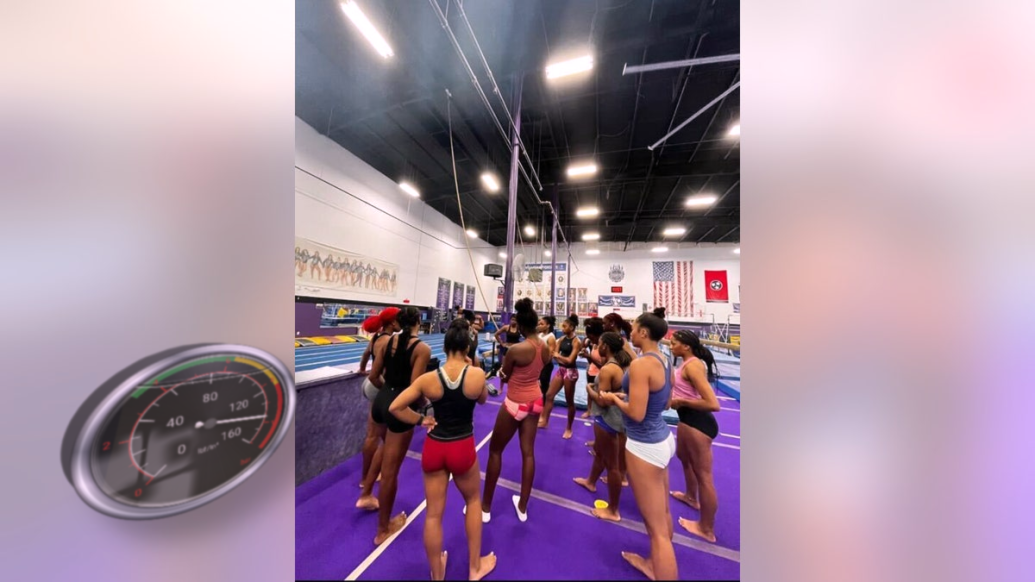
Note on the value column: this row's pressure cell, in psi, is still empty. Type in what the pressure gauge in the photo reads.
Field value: 140 psi
